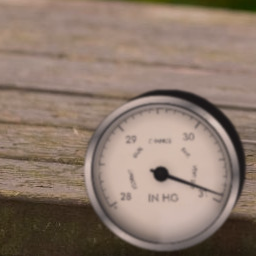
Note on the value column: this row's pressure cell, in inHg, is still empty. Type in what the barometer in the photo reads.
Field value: 30.9 inHg
